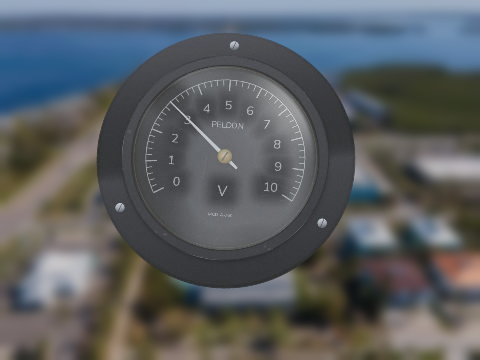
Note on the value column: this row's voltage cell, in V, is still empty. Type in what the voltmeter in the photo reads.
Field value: 3 V
